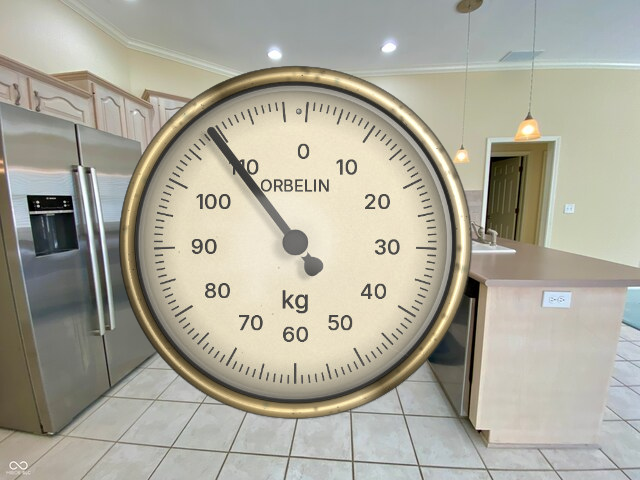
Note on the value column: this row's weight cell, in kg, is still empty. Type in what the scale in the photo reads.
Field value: 109 kg
